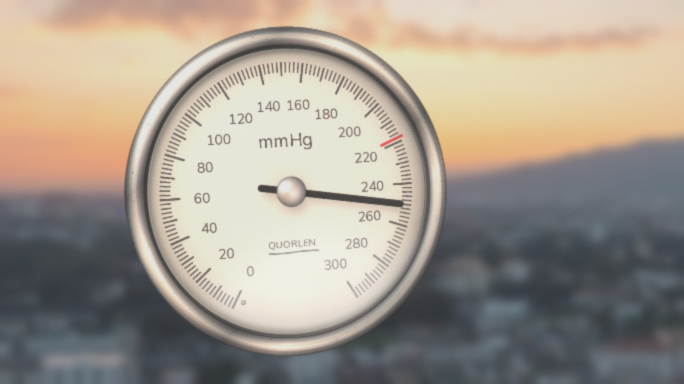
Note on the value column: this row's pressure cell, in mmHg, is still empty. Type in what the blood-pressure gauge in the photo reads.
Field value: 250 mmHg
